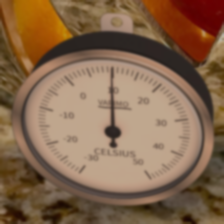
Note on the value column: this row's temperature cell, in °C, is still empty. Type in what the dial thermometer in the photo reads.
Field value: 10 °C
